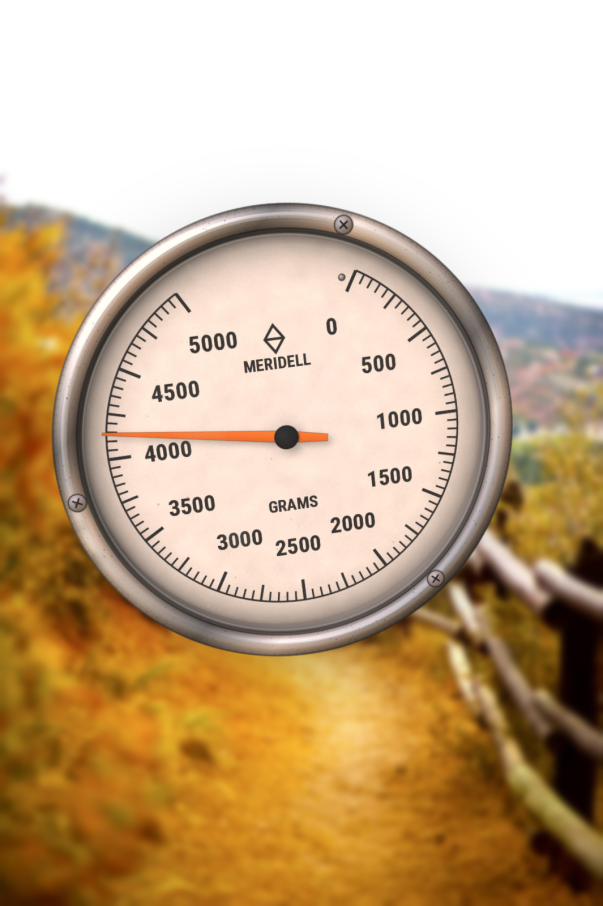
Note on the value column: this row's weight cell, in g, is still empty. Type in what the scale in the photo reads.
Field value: 4150 g
